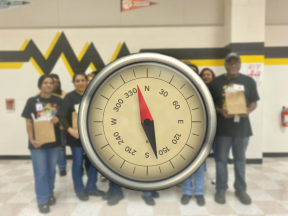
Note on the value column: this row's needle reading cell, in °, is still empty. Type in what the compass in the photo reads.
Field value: 345 °
